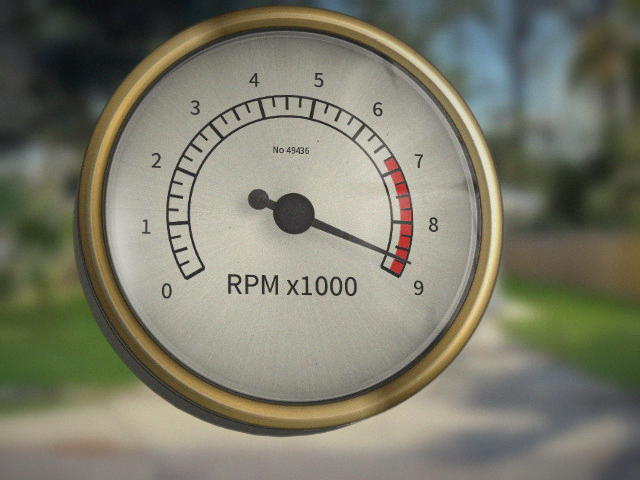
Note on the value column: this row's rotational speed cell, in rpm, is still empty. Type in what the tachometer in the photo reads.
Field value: 8750 rpm
